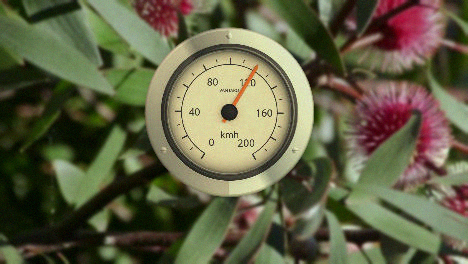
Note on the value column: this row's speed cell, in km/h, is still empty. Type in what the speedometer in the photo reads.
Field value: 120 km/h
